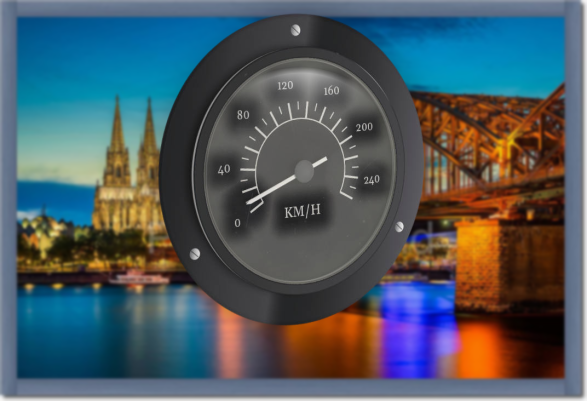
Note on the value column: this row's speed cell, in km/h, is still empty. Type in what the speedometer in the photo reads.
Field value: 10 km/h
